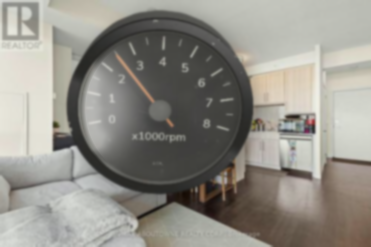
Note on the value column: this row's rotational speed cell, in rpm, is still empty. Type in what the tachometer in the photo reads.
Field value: 2500 rpm
